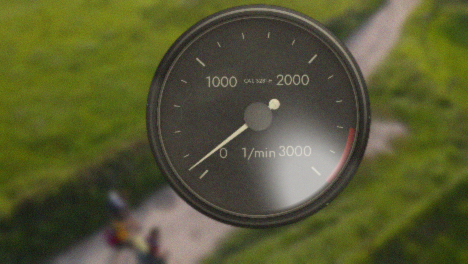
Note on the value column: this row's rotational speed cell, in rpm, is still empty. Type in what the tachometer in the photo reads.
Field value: 100 rpm
